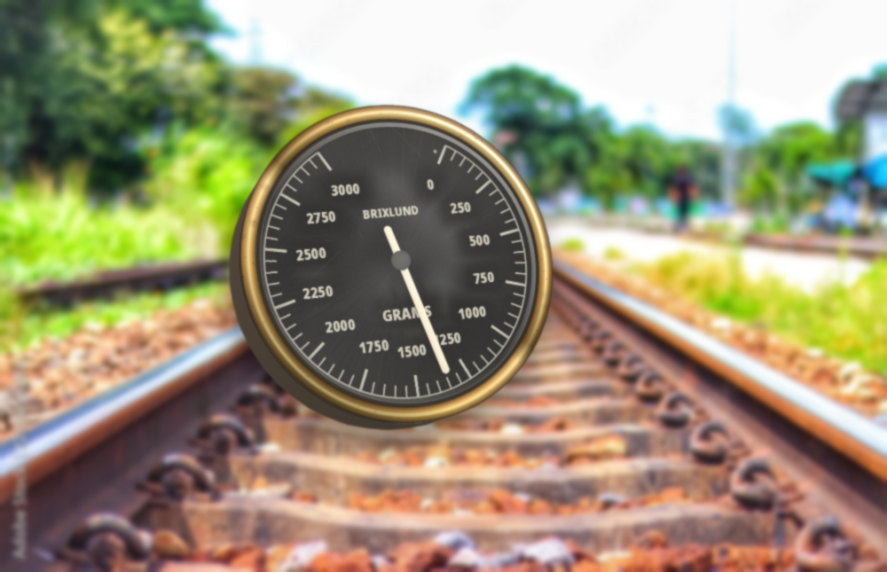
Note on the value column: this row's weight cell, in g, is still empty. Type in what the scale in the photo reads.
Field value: 1350 g
